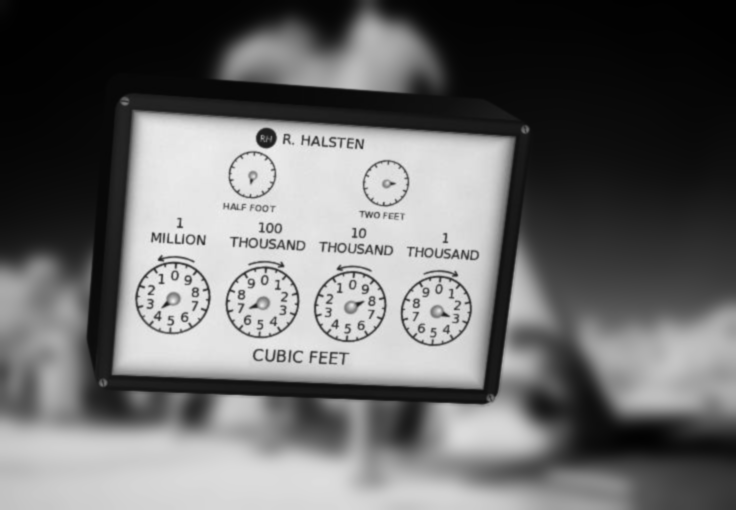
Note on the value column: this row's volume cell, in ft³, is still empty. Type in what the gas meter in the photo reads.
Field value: 368300 ft³
